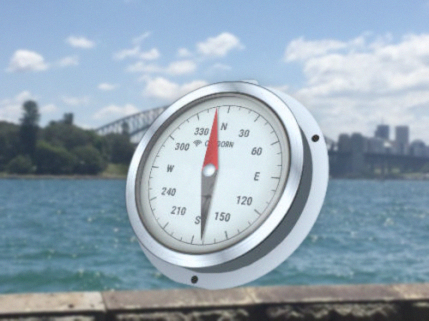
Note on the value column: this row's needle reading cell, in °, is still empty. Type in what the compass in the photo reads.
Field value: 350 °
